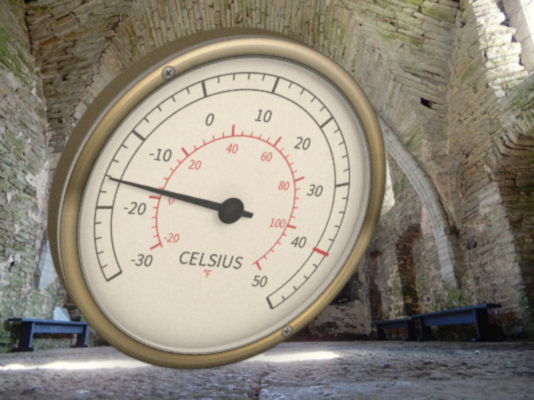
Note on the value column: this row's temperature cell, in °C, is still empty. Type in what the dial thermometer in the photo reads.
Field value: -16 °C
